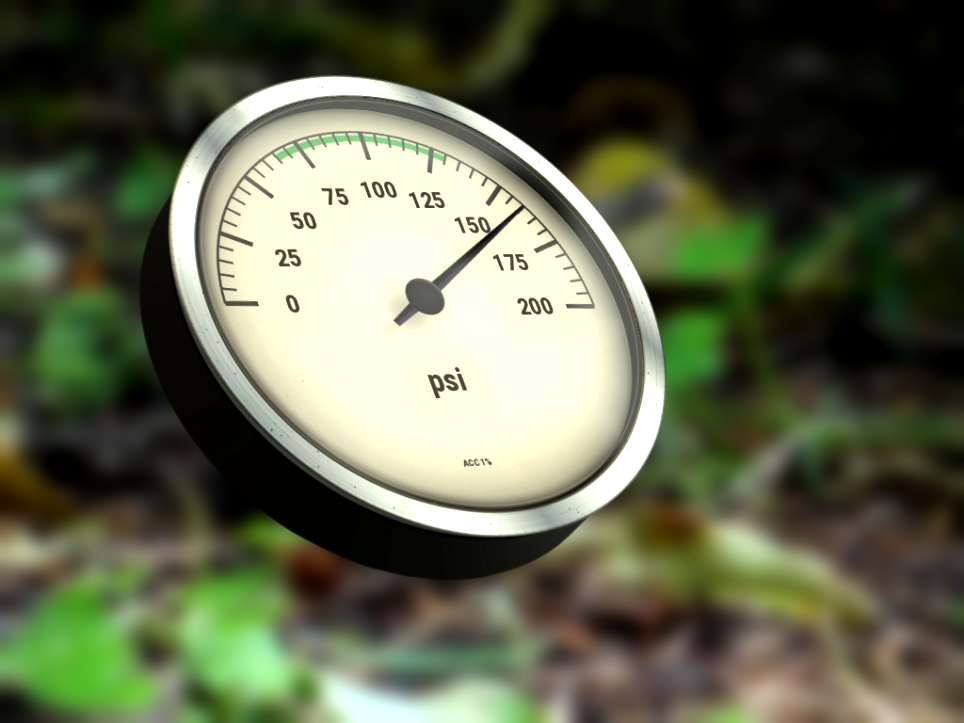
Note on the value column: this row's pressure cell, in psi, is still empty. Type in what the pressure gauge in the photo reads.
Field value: 160 psi
